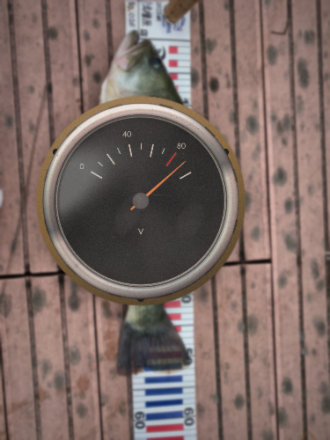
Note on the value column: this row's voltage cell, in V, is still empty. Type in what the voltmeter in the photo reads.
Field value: 90 V
